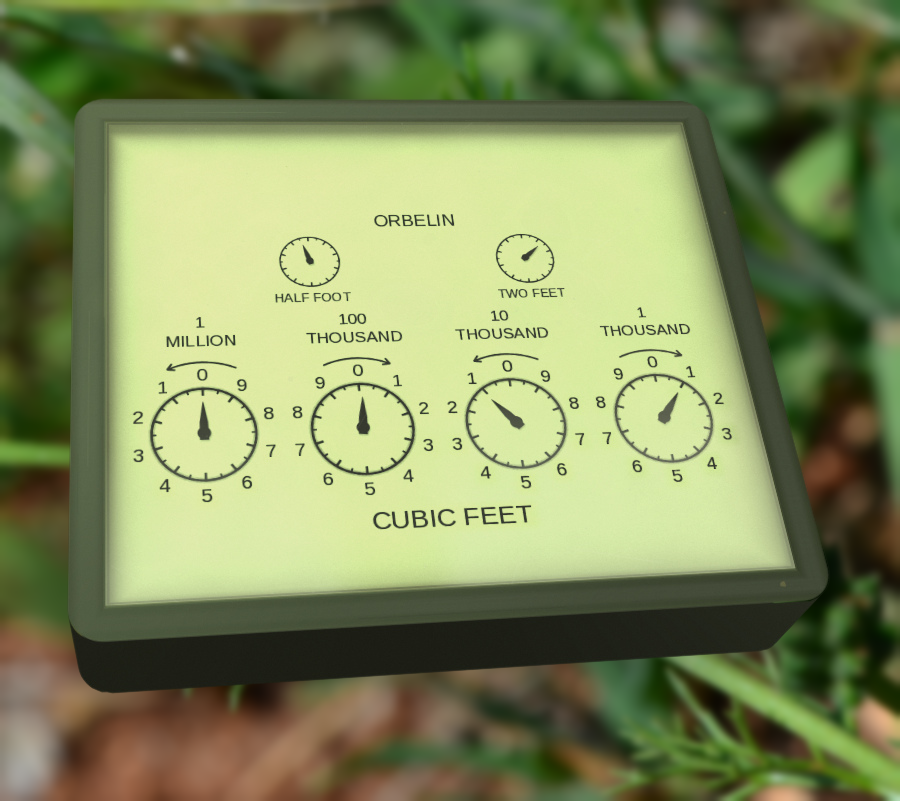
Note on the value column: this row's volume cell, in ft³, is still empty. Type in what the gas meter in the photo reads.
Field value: 1100 ft³
